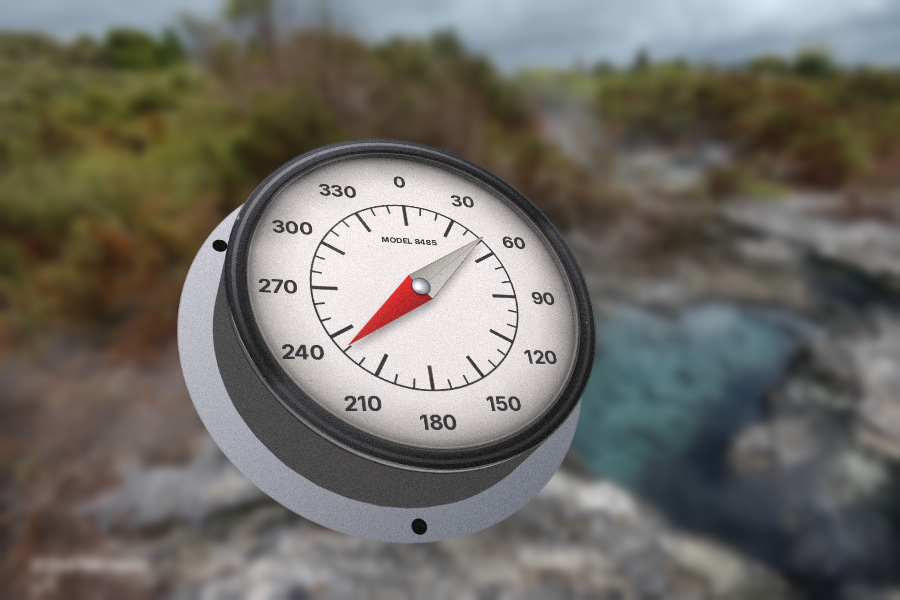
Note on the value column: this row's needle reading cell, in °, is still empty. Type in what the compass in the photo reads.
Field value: 230 °
